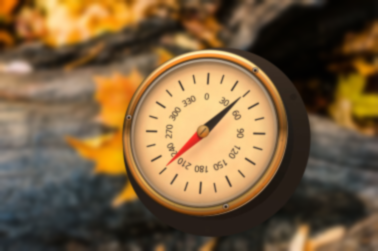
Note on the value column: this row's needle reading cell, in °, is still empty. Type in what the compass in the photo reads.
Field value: 225 °
